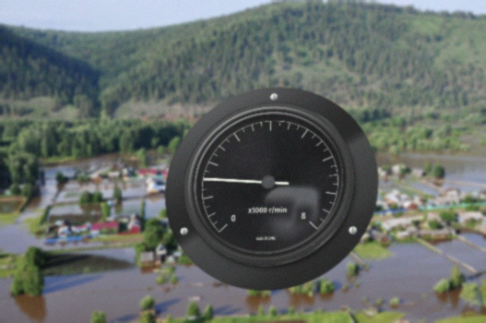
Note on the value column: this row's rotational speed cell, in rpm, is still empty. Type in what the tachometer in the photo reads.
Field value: 1500 rpm
